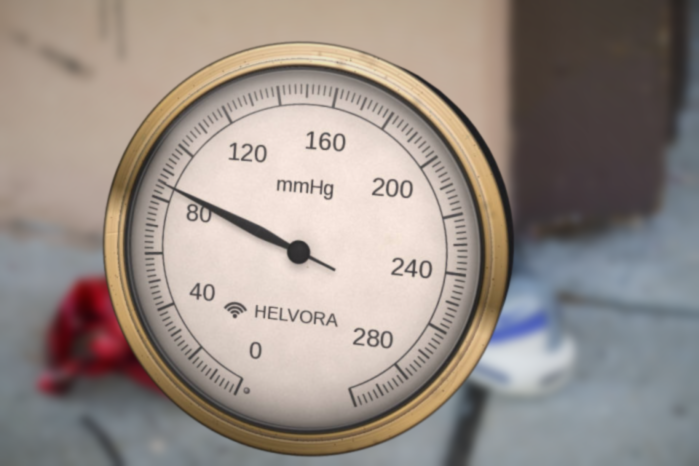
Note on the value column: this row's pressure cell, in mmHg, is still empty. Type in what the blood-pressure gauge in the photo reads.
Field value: 86 mmHg
